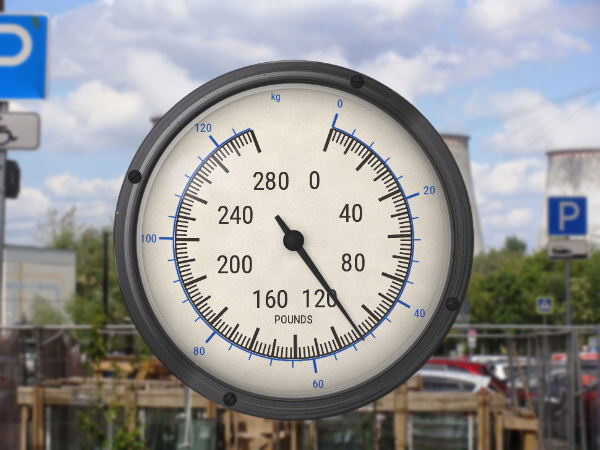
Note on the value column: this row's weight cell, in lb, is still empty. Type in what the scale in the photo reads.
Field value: 110 lb
